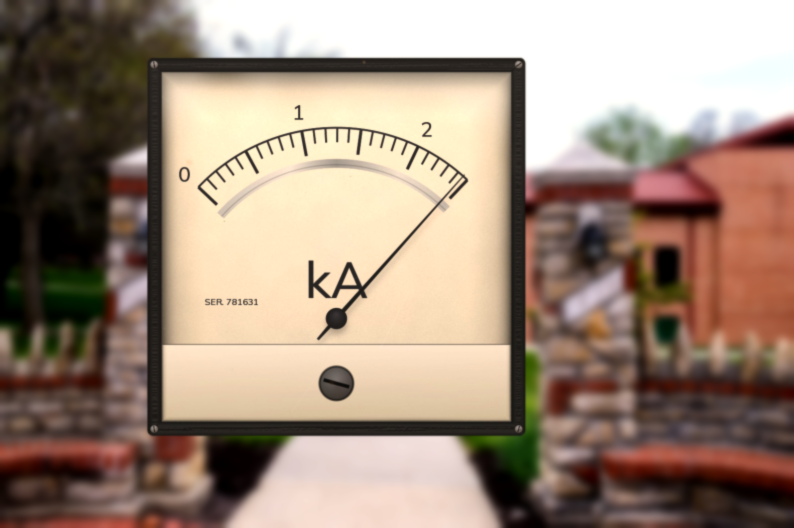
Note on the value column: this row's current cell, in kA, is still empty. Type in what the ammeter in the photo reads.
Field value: 2.45 kA
